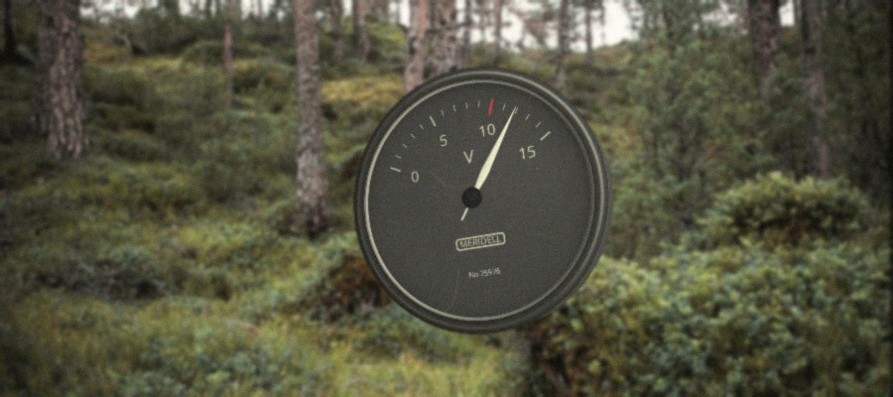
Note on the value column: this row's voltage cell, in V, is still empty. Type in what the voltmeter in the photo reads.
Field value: 12 V
